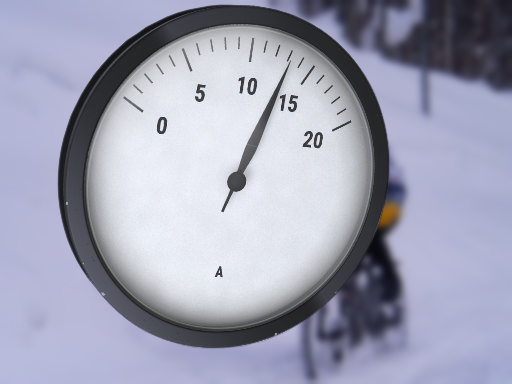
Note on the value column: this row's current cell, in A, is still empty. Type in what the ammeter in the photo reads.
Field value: 13 A
